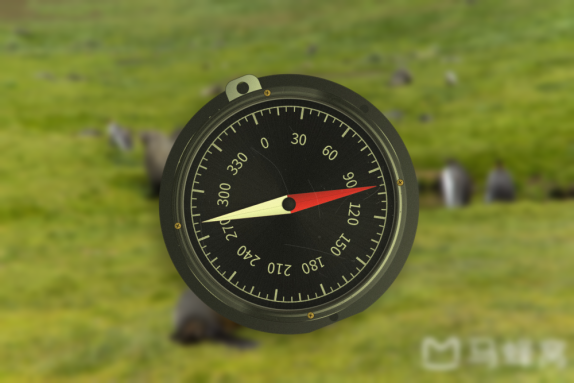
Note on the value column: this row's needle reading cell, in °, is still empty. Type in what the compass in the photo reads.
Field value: 100 °
